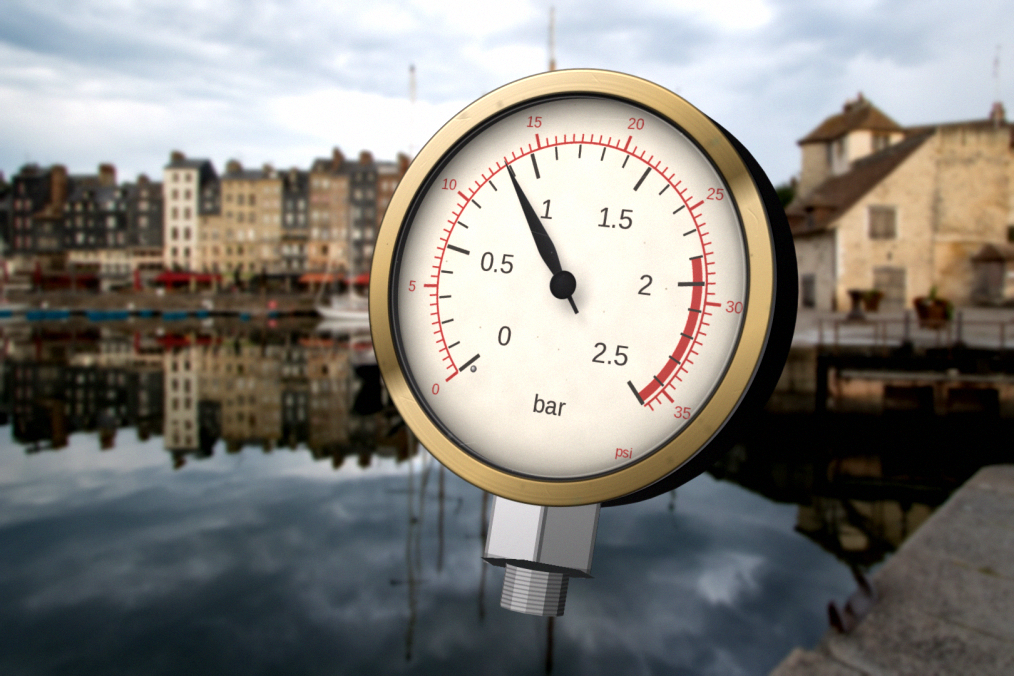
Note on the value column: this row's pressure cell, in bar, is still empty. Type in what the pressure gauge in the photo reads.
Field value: 0.9 bar
